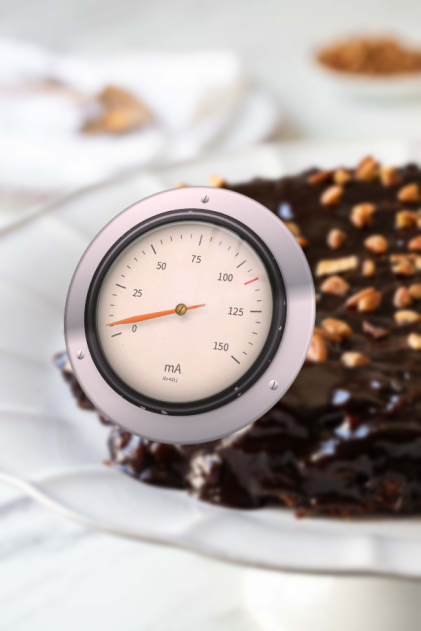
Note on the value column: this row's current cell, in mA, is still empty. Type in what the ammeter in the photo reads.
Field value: 5 mA
